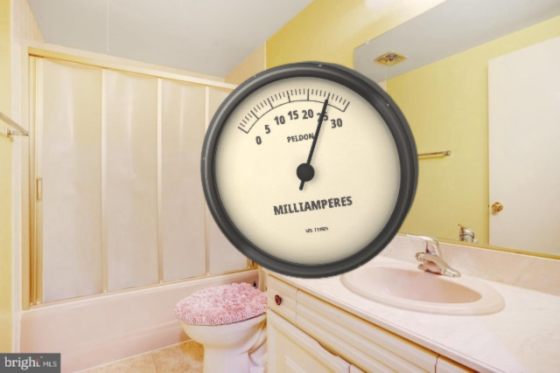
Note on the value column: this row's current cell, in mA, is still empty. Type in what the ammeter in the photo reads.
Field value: 25 mA
